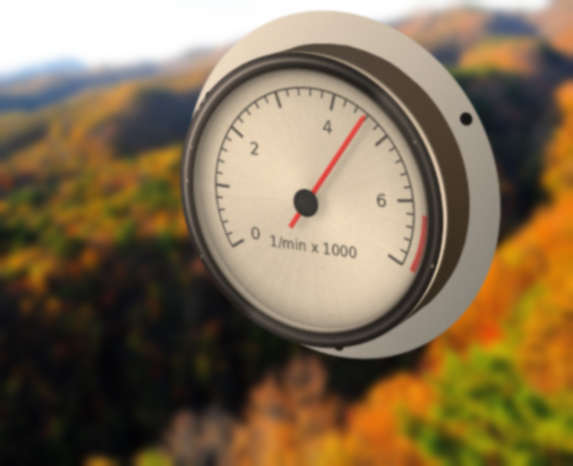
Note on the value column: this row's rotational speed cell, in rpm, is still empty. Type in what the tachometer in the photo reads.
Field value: 4600 rpm
